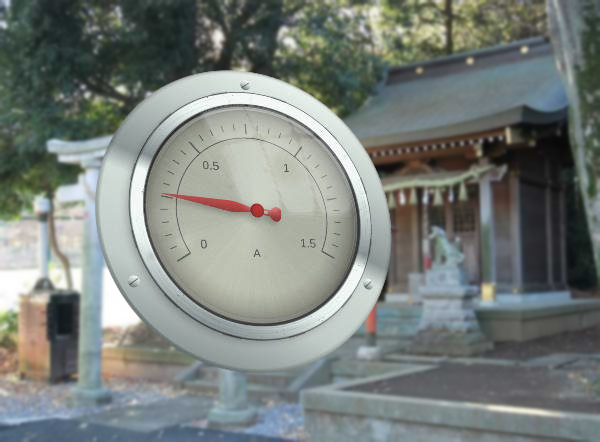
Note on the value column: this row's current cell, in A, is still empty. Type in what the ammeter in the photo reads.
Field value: 0.25 A
